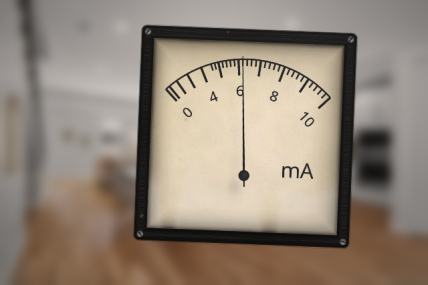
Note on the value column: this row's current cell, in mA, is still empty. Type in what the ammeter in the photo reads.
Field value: 6.2 mA
